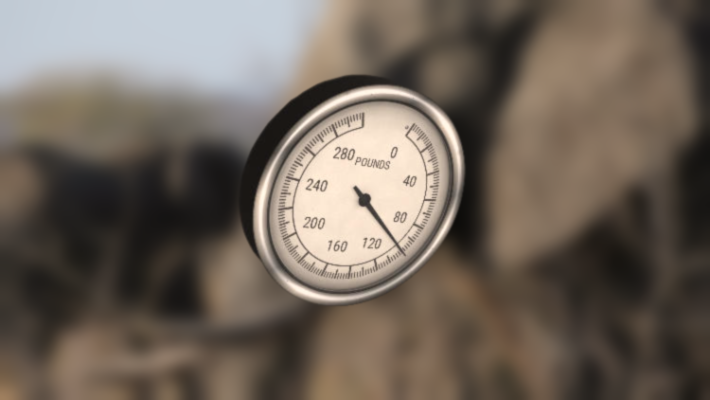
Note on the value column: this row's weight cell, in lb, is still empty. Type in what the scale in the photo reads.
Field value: 100 lb
